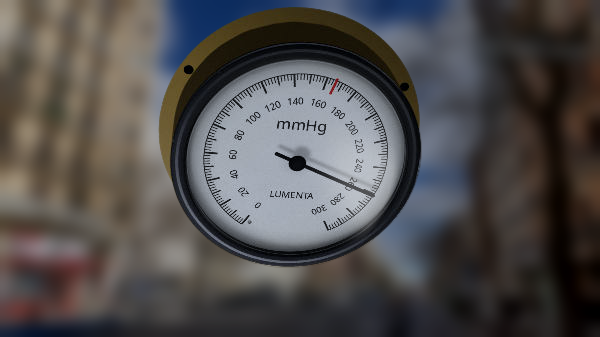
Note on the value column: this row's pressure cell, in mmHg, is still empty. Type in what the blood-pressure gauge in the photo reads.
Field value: 260 mmHg
